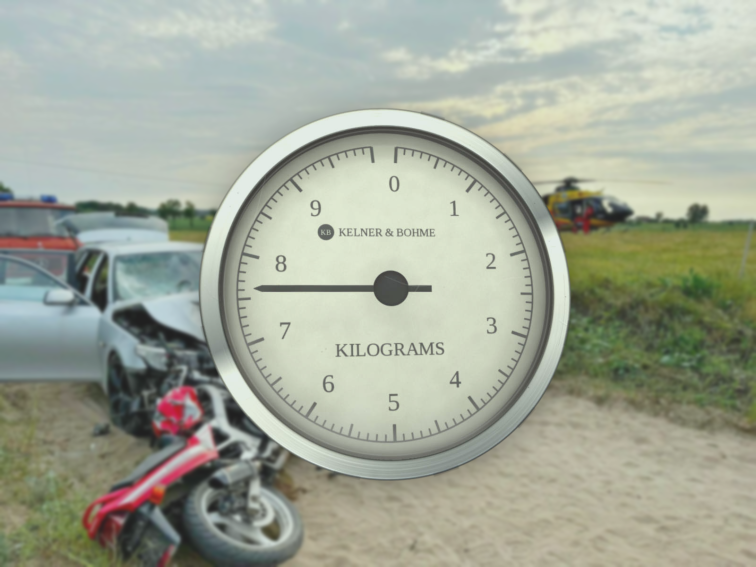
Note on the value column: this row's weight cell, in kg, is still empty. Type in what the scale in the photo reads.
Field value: 7.6 kg
